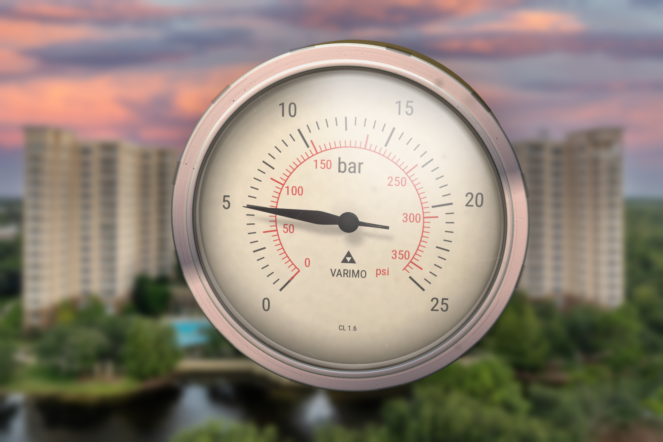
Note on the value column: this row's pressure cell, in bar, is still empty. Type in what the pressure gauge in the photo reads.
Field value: 5 bar
